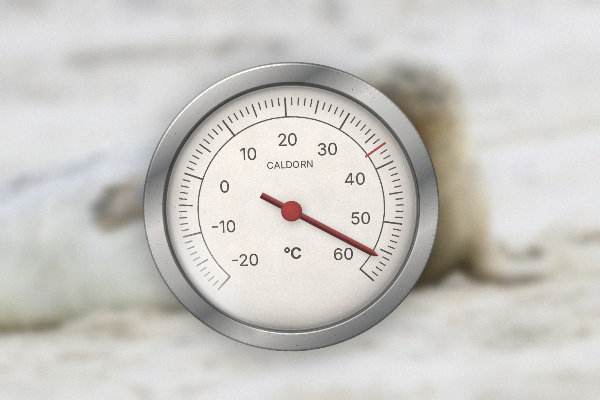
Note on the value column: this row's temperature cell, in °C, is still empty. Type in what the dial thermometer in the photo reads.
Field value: 56 °C
